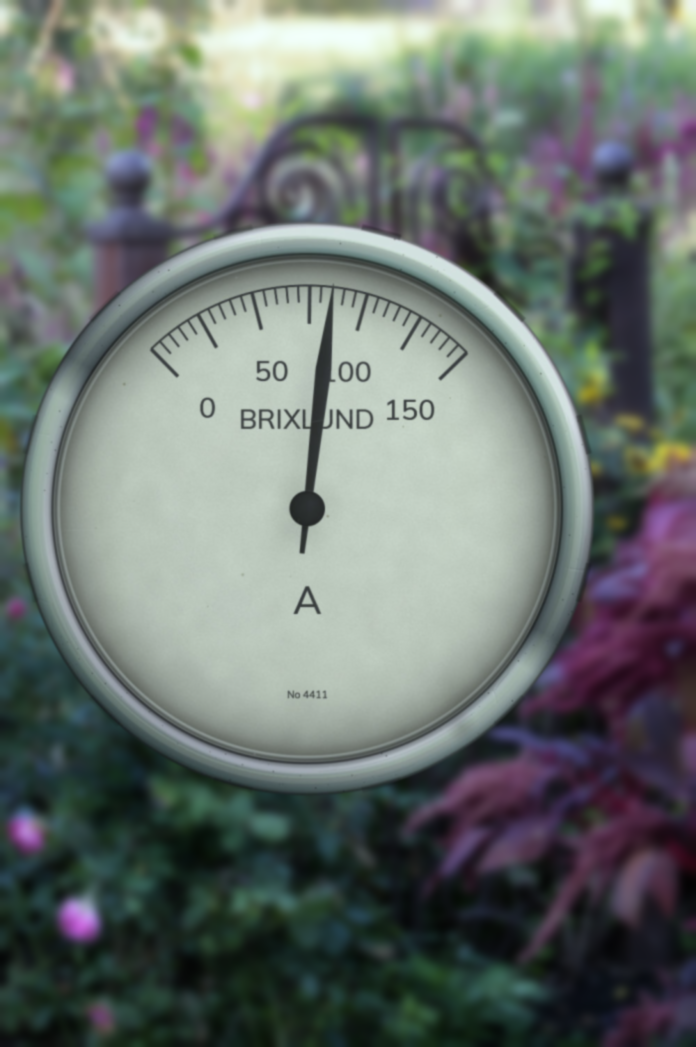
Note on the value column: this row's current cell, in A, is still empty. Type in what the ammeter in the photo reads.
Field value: 85 A
